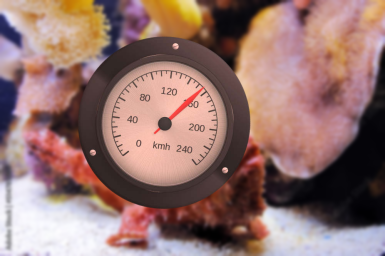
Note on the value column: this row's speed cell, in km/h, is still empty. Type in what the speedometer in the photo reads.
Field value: 155 km/h
